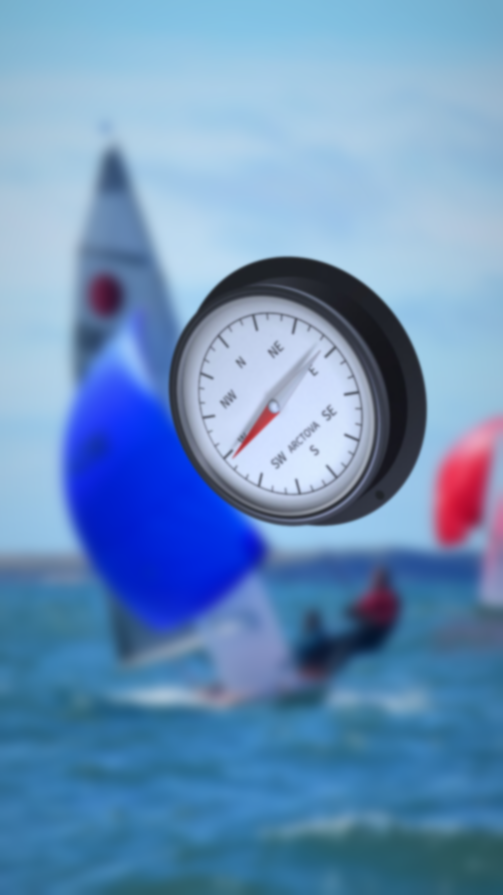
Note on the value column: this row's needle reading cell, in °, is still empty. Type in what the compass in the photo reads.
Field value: 265 °
